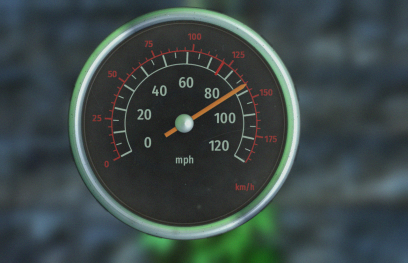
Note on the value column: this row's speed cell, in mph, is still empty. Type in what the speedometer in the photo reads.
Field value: 87.5 mph
